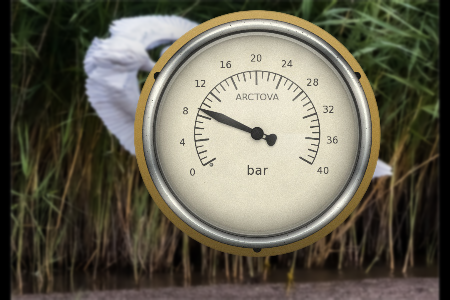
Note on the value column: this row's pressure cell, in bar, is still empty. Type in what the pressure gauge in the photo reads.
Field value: 9 bar
